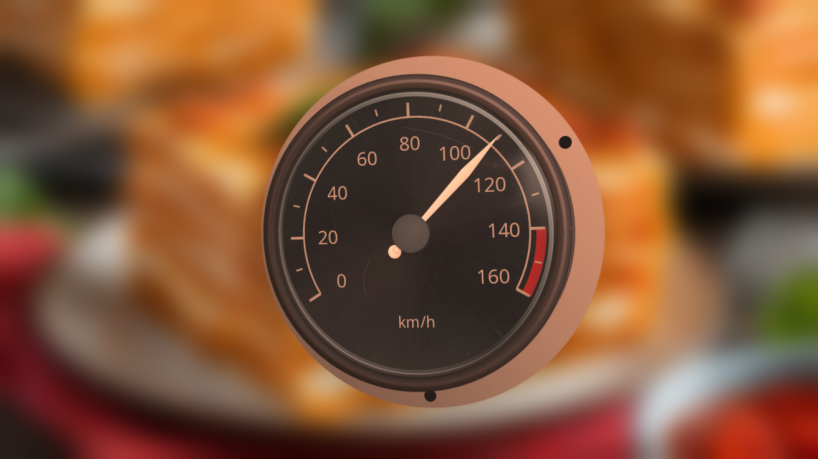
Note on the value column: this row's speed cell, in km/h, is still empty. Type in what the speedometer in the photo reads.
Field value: 110 km/h
